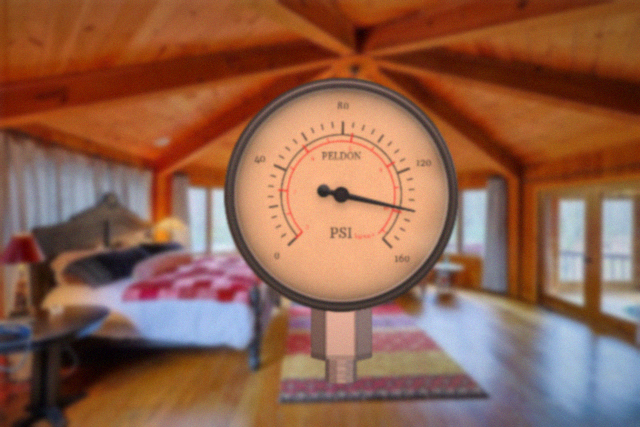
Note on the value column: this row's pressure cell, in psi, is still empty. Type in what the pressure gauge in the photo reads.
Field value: 140 psi
